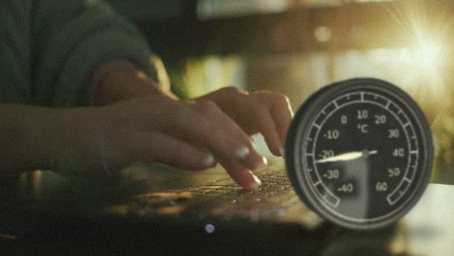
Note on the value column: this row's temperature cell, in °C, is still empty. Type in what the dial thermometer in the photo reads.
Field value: -22.5 °C
